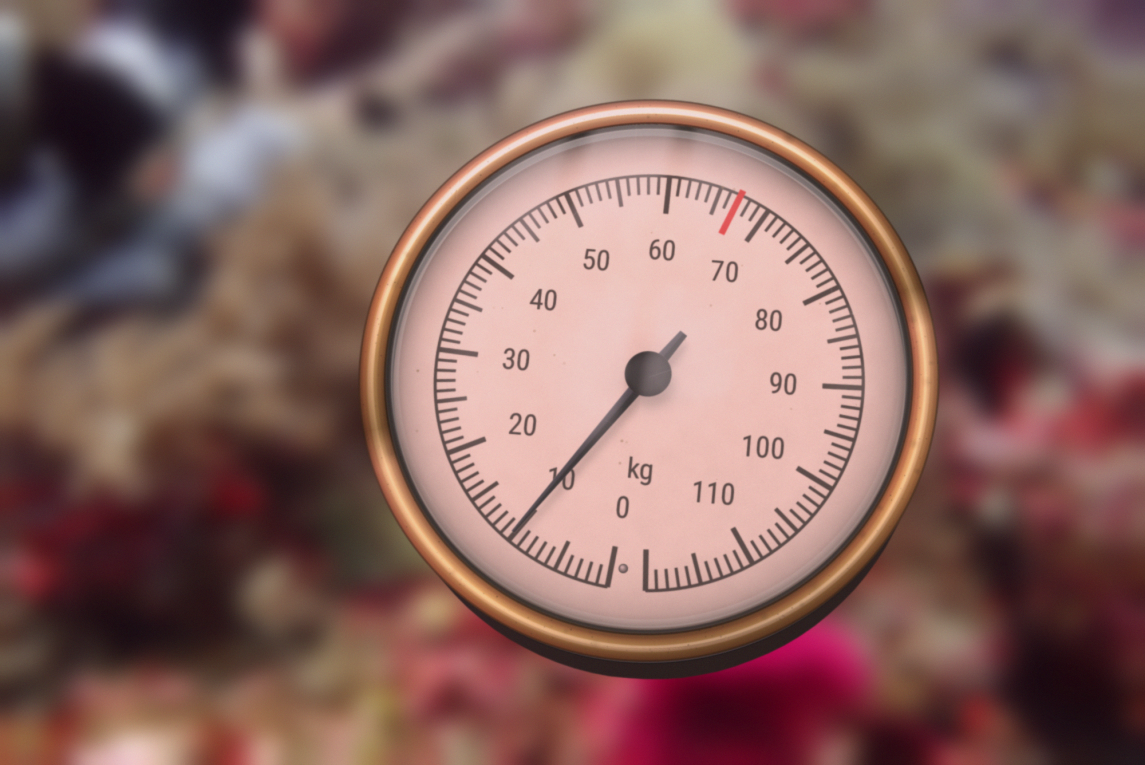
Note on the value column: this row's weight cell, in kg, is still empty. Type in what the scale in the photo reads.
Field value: 10 kg
